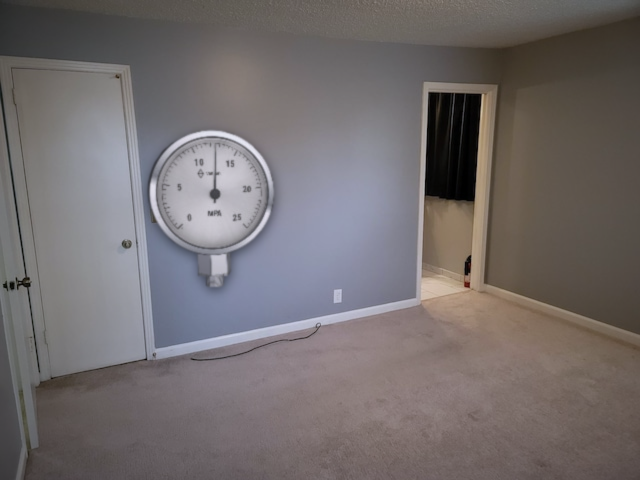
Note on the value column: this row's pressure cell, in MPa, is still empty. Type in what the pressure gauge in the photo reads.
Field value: 12.5 MPa
